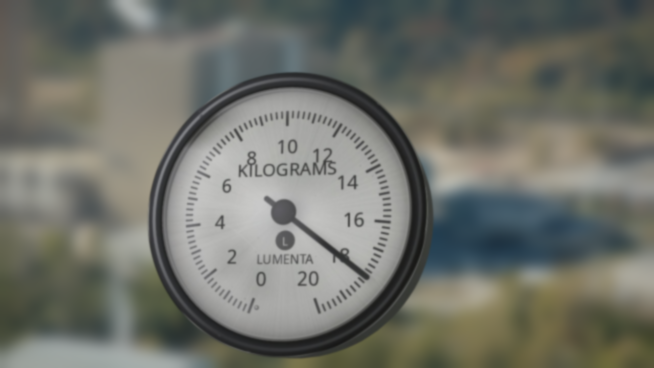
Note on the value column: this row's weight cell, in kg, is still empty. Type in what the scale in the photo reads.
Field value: 18 kg
